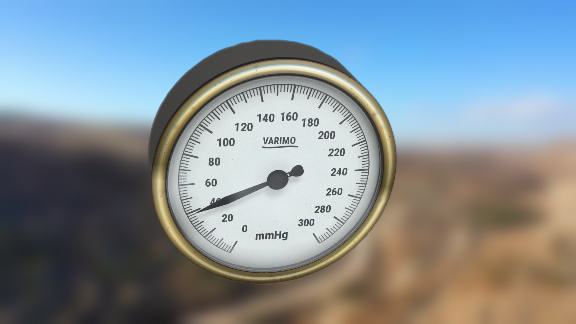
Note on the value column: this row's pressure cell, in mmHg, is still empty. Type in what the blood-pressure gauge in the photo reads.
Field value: 40 mmHg
